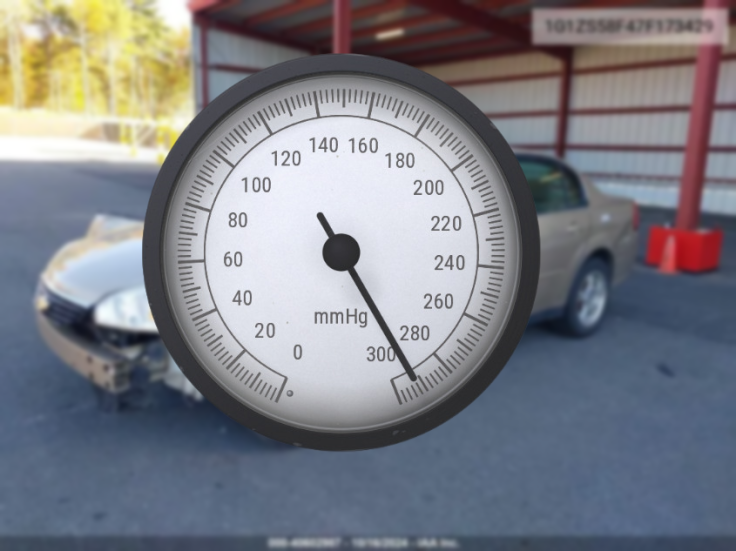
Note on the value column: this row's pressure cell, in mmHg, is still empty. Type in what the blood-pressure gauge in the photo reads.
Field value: 292 mmHg
